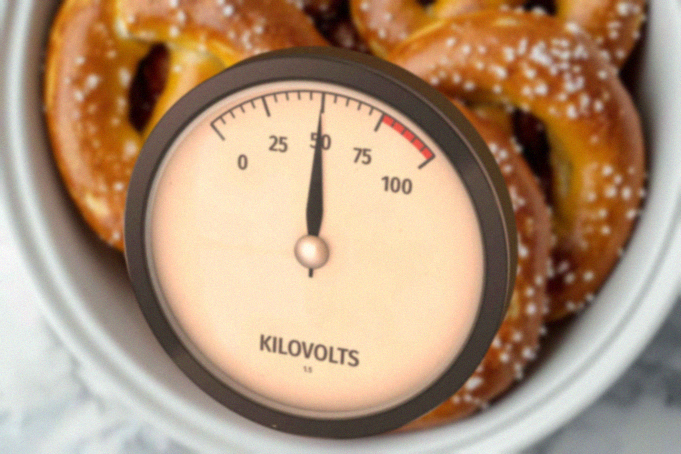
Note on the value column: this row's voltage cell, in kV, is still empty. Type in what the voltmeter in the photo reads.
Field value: 50 kV
